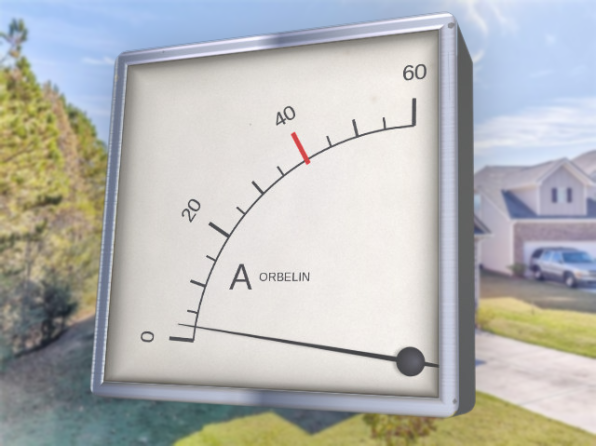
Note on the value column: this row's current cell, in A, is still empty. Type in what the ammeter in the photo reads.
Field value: 2.5 A
